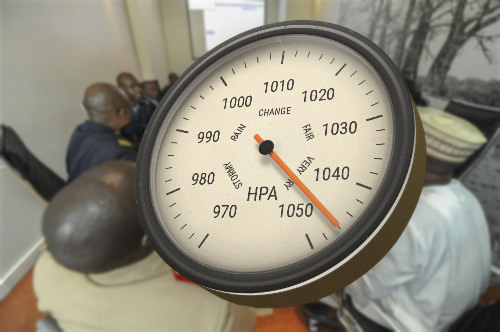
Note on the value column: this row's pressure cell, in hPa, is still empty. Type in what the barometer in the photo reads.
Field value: 1046 hPa
